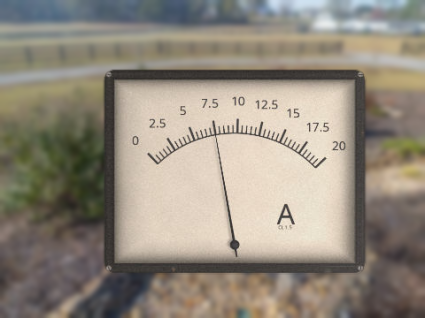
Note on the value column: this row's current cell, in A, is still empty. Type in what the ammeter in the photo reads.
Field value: 7.5 A
